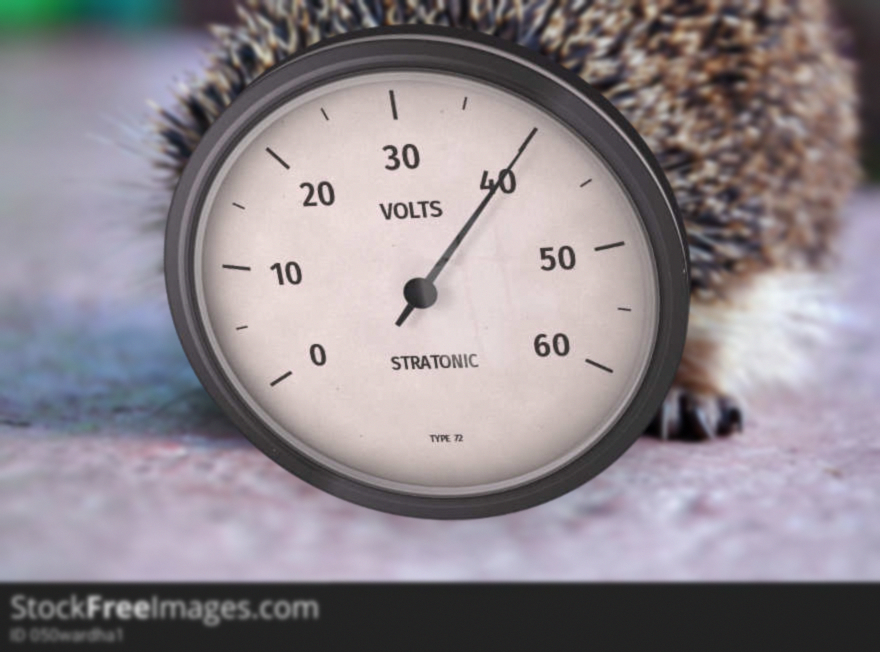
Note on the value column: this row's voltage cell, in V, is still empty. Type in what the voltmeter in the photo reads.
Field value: 40 V
